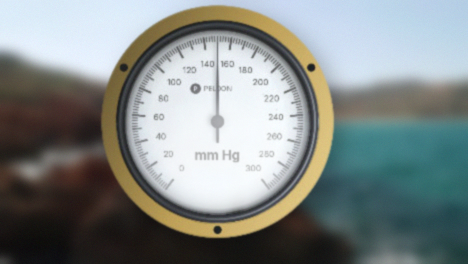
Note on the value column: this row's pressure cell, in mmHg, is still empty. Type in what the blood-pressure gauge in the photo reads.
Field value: 150 mmHg
